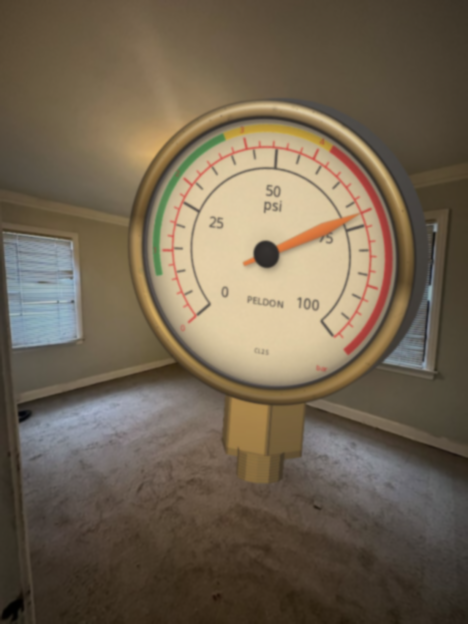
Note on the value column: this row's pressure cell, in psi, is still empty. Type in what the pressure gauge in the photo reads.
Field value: 72.5 psi
